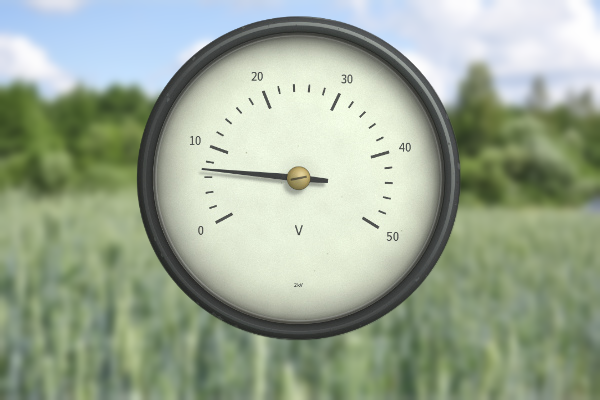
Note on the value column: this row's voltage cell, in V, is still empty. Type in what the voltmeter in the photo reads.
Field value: 7 V
